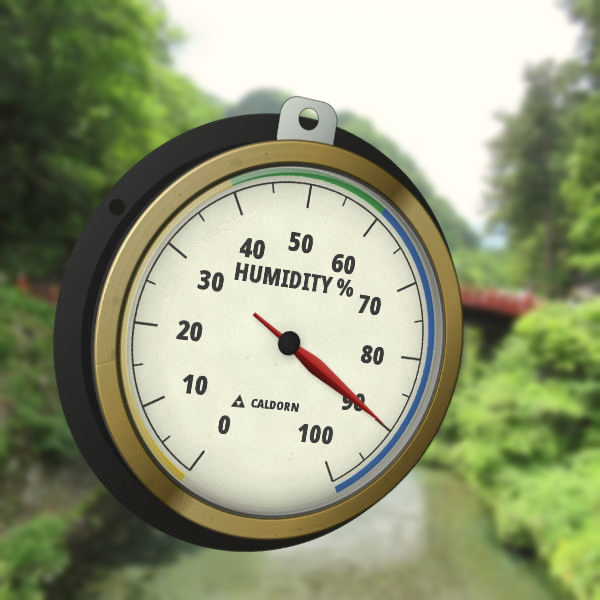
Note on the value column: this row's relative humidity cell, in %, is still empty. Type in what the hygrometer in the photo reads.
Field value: 90 %
